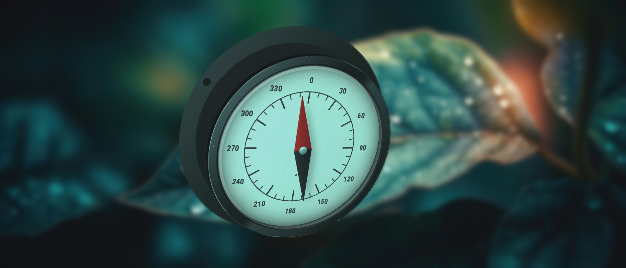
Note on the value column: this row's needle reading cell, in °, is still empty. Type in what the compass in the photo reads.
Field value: 350 °
